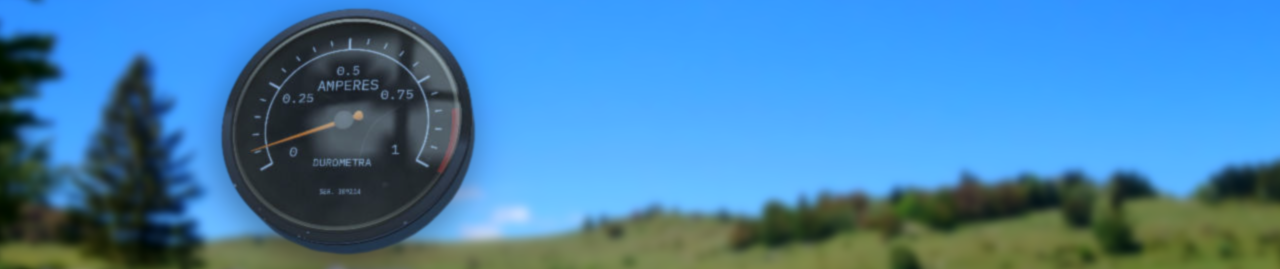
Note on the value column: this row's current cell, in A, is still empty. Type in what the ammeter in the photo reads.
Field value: 0.05 A
